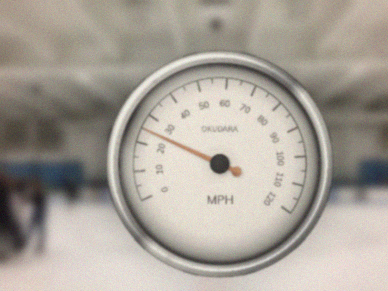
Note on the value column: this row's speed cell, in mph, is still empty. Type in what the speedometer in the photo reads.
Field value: 25 mph
